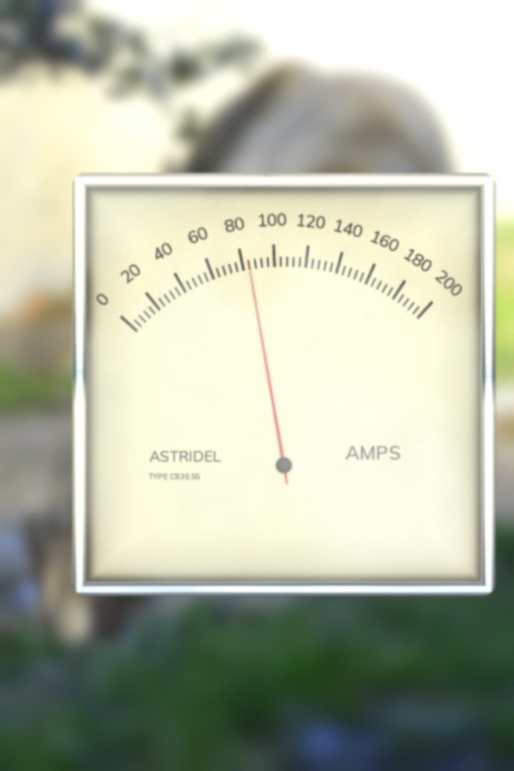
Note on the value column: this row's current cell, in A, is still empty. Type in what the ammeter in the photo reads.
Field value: 84 A
